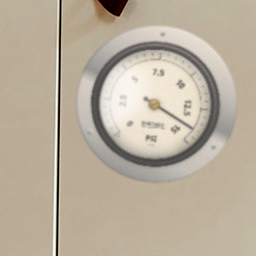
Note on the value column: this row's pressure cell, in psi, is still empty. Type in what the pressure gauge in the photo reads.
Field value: 14 psi
